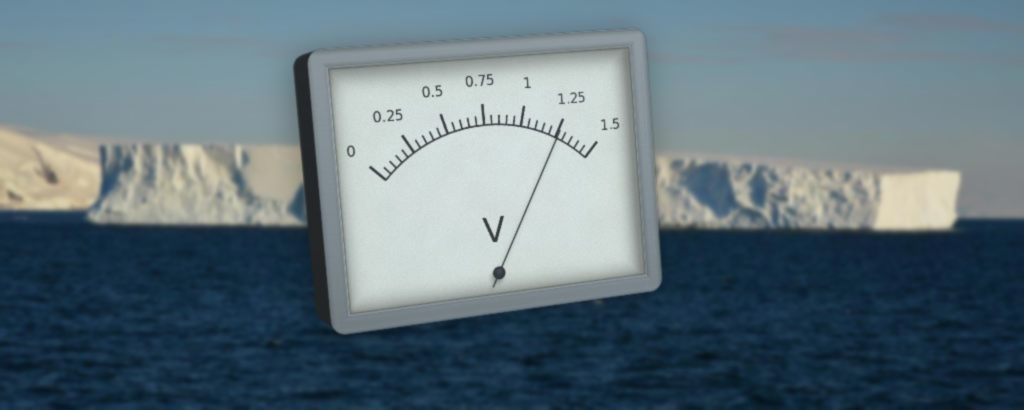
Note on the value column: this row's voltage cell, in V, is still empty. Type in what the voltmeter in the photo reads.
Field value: 1.25 V
